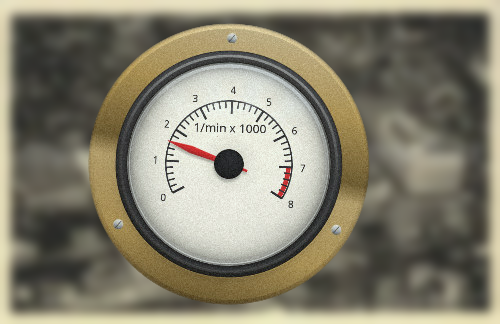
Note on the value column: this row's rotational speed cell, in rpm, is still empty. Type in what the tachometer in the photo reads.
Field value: 1600 rpm
